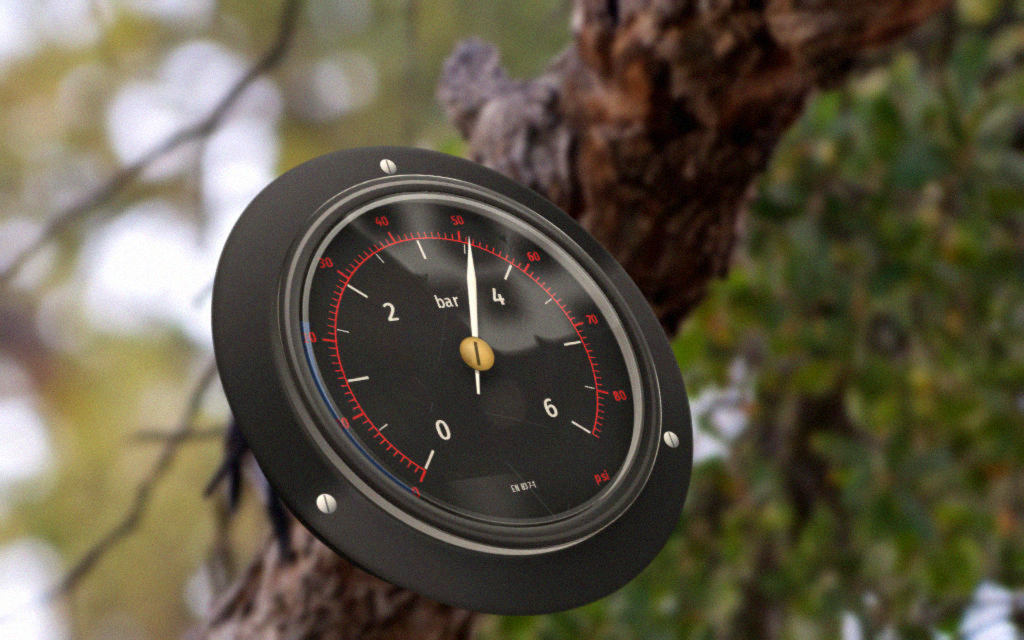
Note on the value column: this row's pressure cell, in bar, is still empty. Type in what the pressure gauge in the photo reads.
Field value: 3.5 bar
